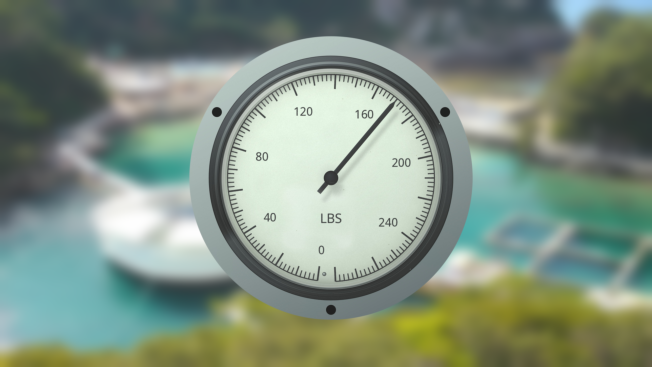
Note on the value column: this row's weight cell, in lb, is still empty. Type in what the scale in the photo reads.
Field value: 170 lb
